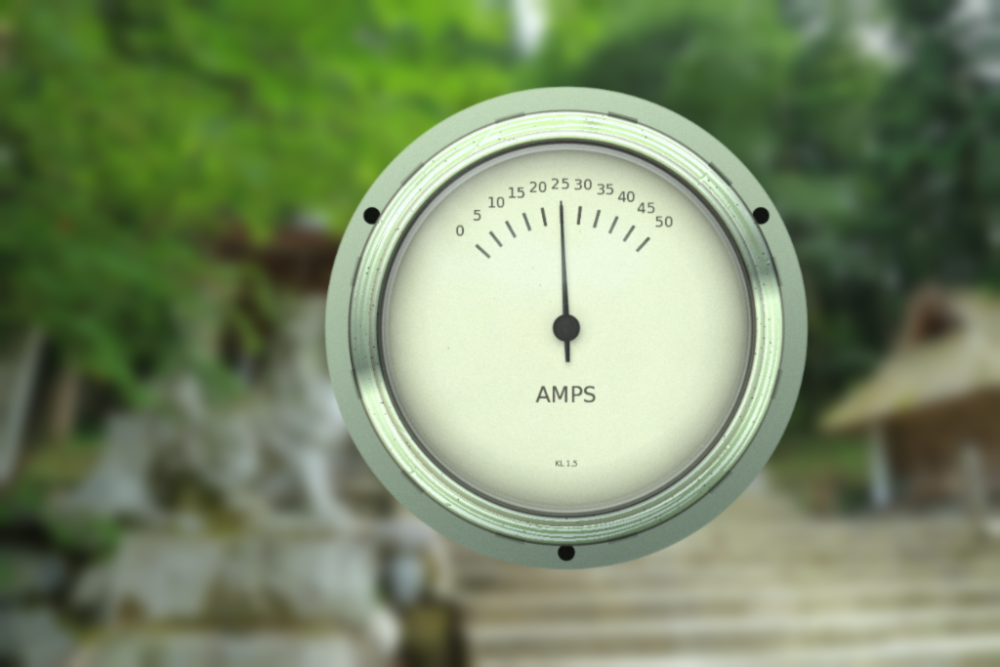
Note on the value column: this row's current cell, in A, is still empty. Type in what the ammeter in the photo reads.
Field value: 25 A
